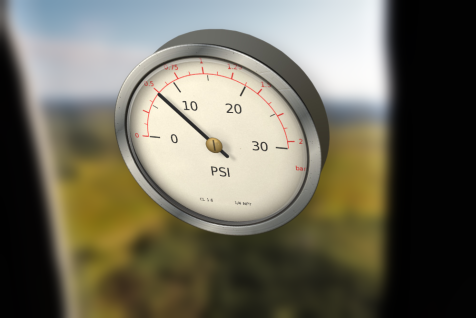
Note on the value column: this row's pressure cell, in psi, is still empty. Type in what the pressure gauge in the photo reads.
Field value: 7.5 psi
